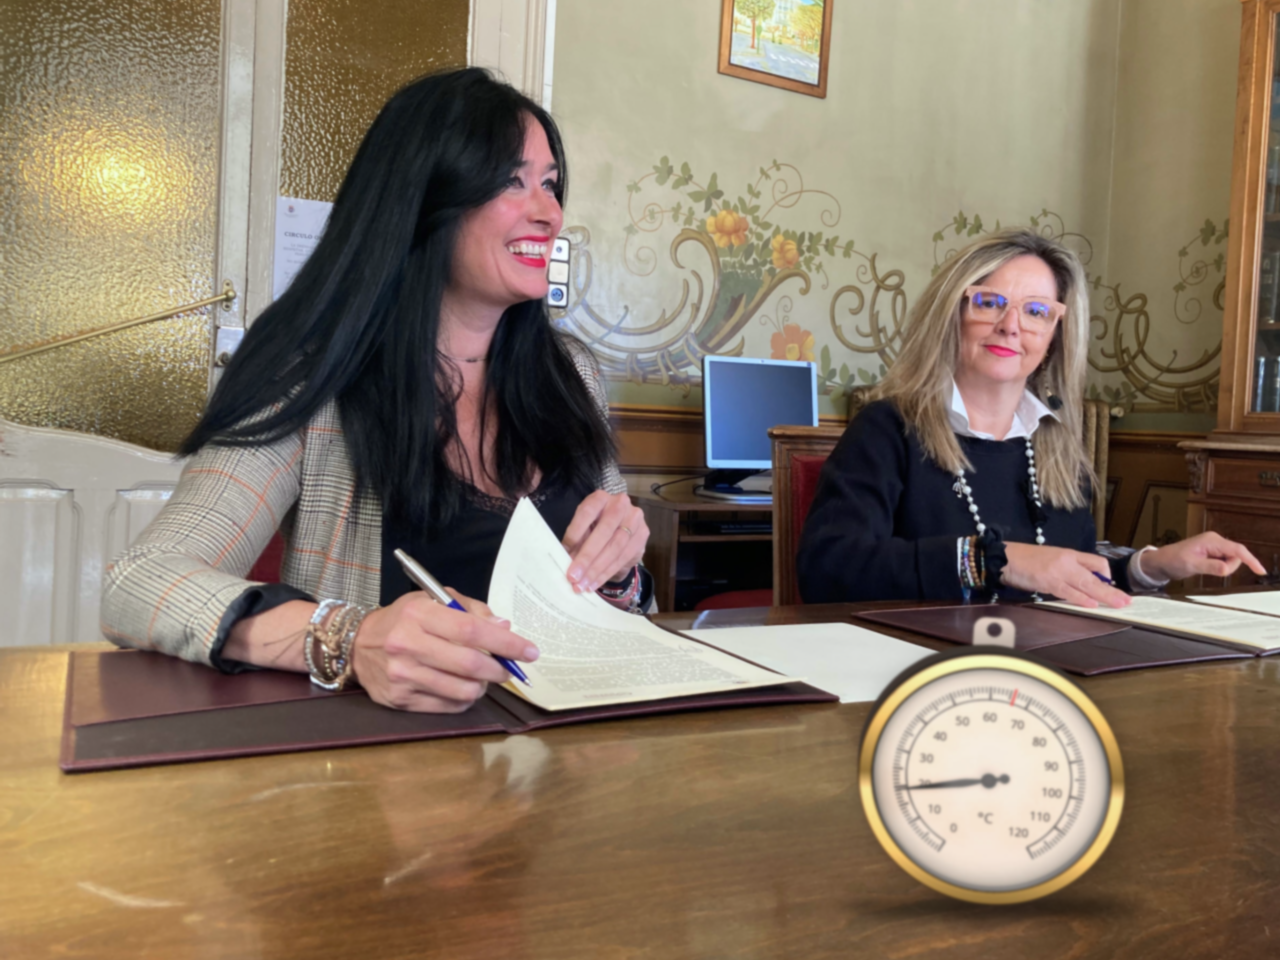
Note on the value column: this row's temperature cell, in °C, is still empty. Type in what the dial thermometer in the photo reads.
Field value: 20 °C
